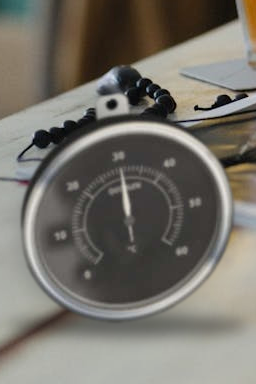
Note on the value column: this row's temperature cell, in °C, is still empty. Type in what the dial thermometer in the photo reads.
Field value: 30 °C
